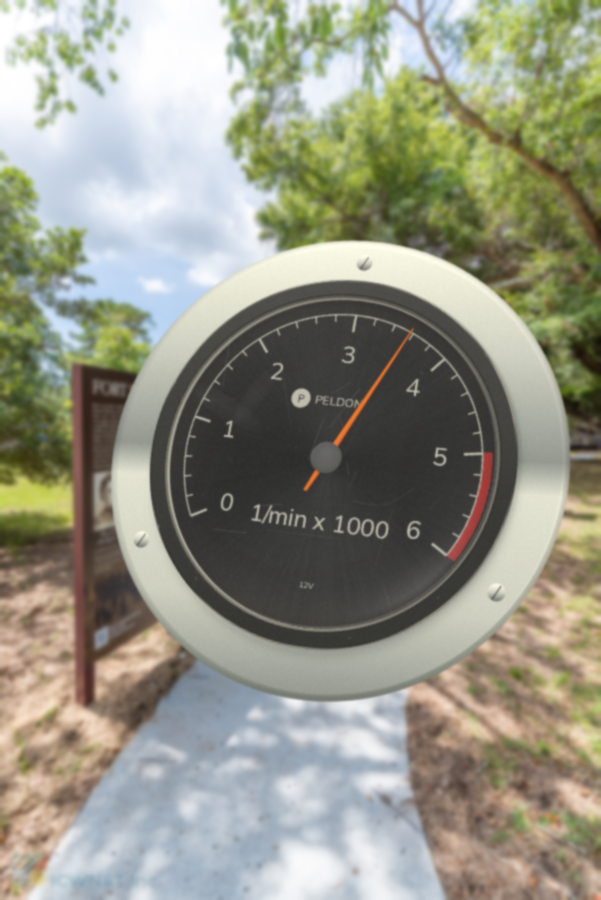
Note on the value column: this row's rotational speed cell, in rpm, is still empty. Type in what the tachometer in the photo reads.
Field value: 3600 rpm
